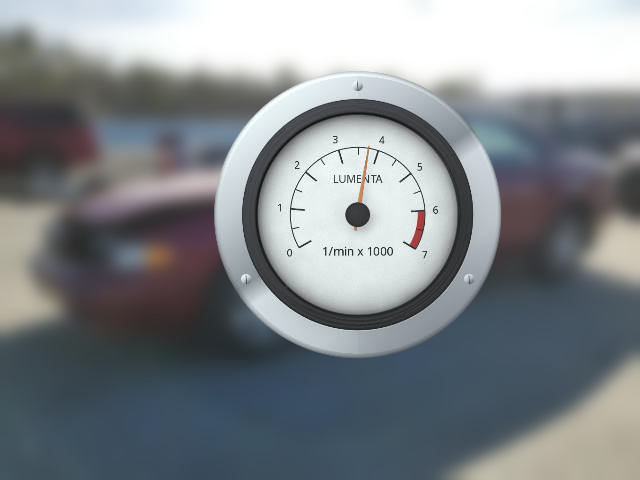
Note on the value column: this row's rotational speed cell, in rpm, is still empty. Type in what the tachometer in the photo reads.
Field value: 3750 rpm
